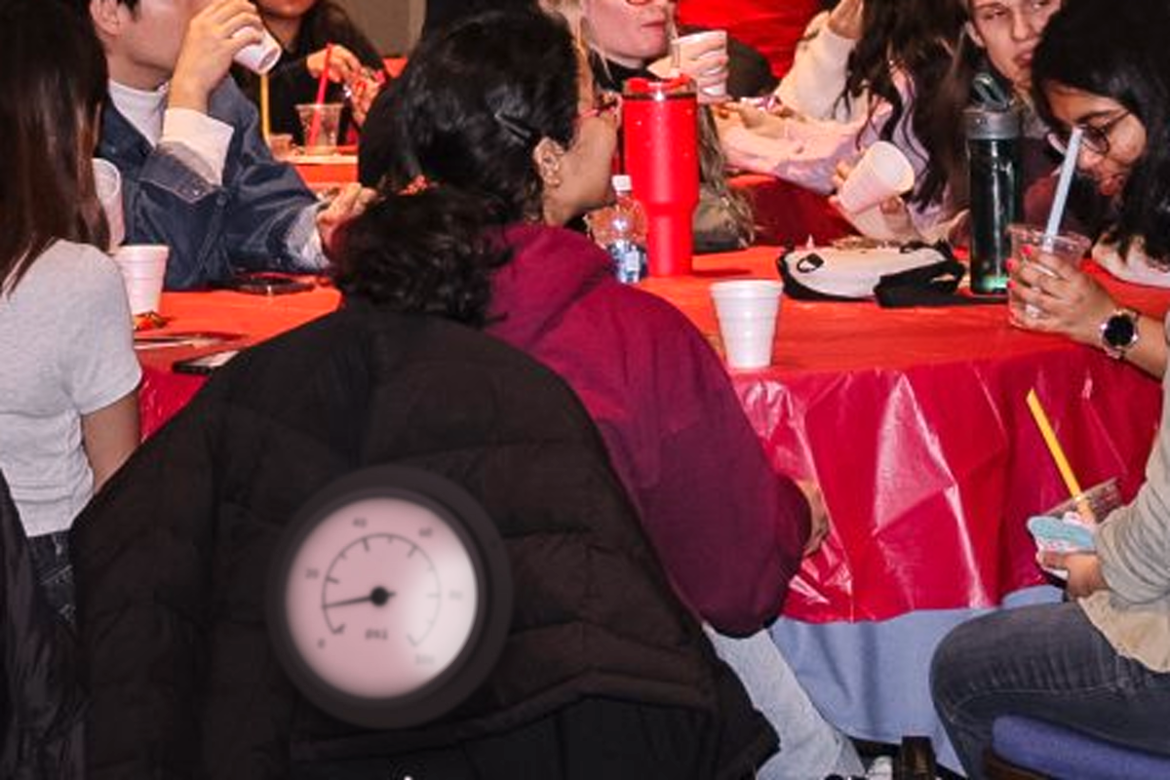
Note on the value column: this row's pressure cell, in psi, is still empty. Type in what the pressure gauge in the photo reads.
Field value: 10 psi
